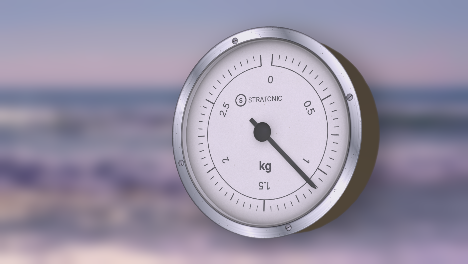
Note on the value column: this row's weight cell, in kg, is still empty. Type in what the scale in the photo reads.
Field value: 1.1 kg
